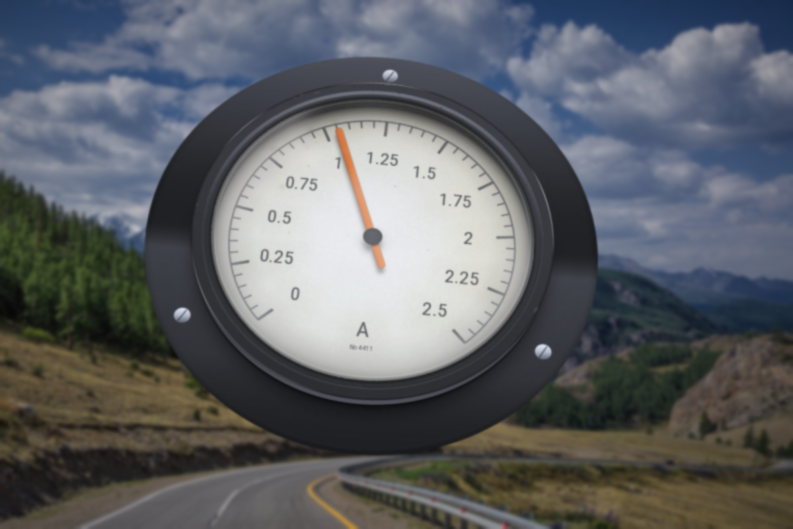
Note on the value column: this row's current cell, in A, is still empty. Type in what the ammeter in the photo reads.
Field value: 1.05 A
